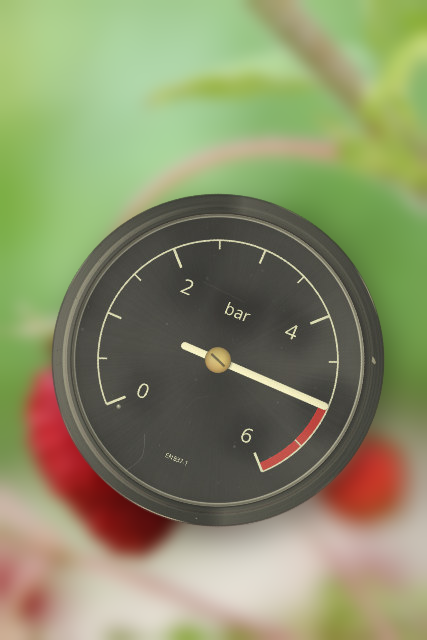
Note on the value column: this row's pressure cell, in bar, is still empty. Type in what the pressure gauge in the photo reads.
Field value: 5 bar
